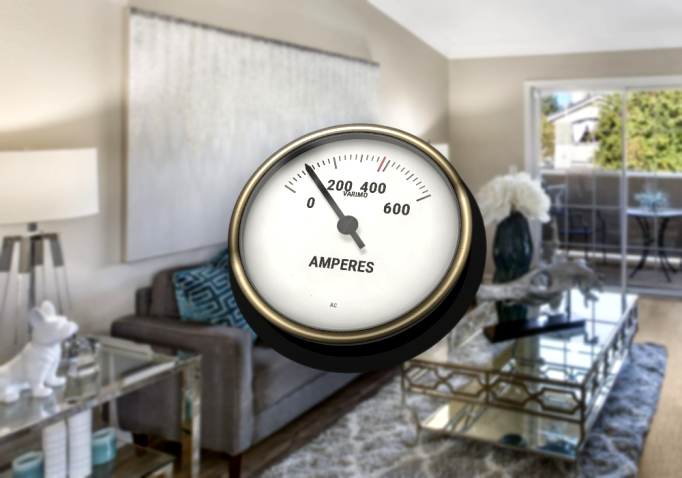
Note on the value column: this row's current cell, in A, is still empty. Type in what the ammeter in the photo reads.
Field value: 100 A
